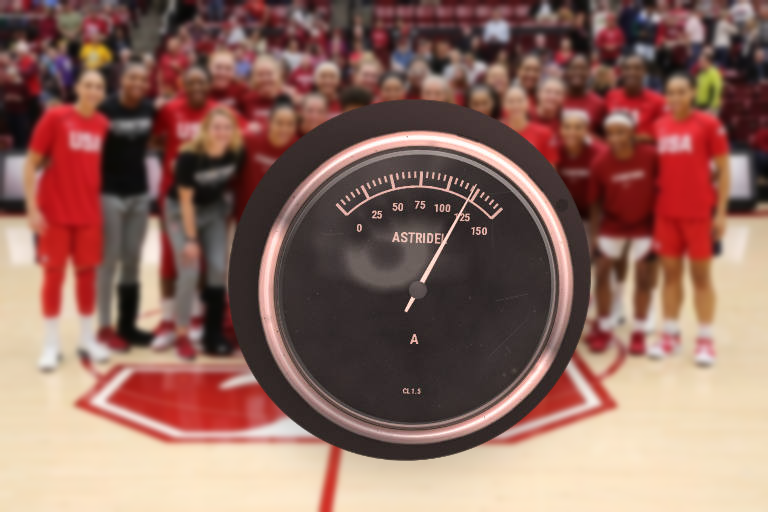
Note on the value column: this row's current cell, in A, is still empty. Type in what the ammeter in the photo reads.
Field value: 120 A
